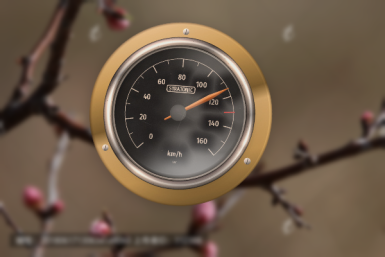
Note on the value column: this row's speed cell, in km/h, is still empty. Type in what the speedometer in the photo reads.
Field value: 115 km/h
